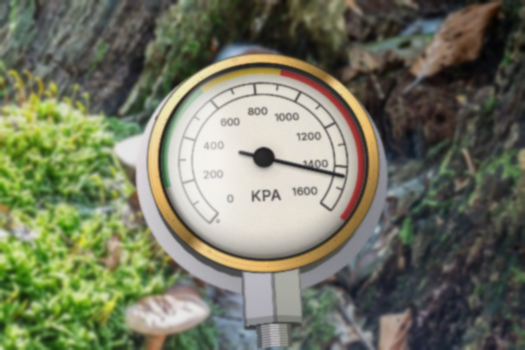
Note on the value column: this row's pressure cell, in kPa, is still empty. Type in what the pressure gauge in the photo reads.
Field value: 1450 kPa
